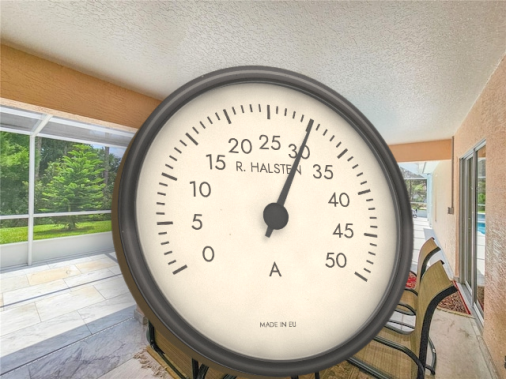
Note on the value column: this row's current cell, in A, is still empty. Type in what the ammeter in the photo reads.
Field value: 30 A
